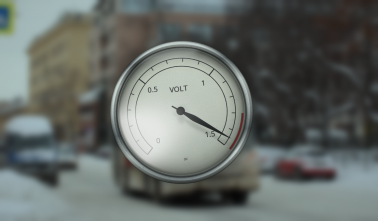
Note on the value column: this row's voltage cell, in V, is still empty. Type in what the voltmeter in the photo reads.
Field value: 1.45 V
